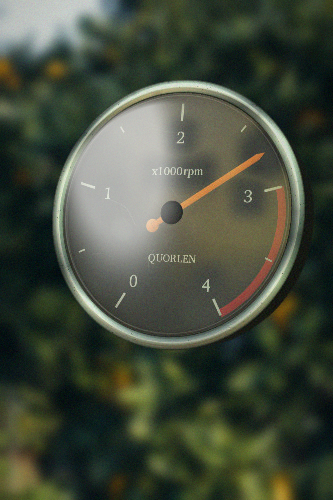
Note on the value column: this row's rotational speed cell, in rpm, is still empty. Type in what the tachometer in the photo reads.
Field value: 2750 rpm
